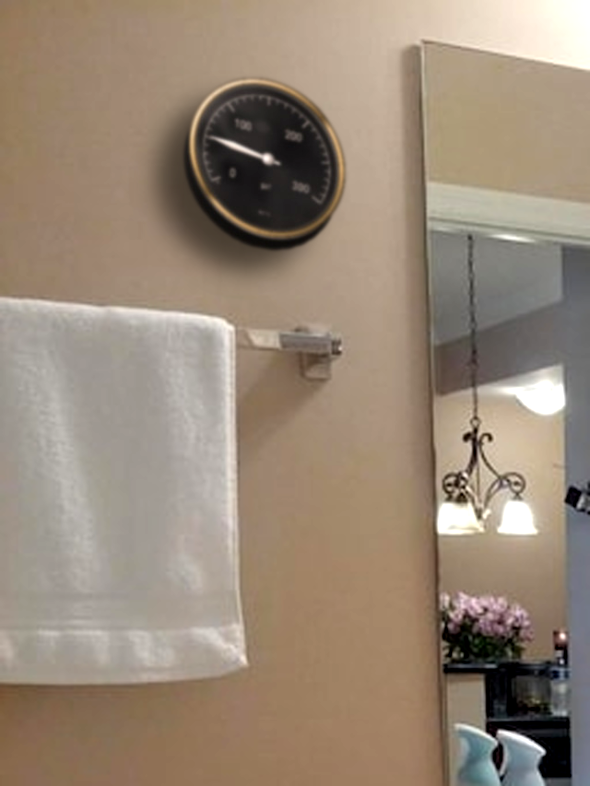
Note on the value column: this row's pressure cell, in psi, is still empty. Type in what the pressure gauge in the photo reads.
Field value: 50 psi
